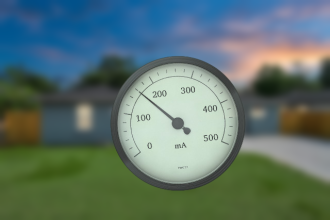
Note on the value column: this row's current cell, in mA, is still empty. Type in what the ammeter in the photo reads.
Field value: 160 mA
